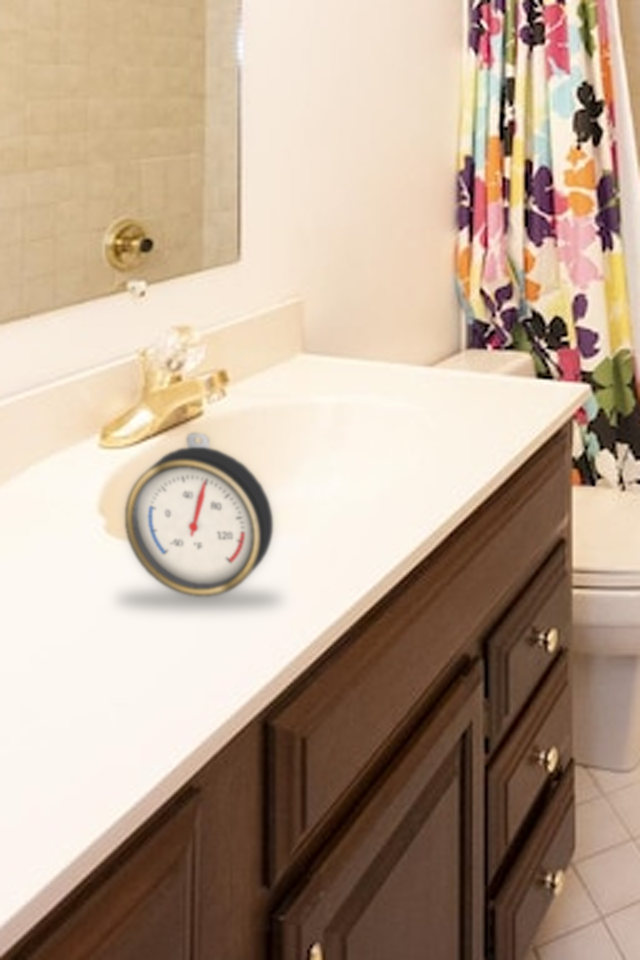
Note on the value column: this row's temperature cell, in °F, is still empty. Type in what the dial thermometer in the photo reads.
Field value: 60 °F
